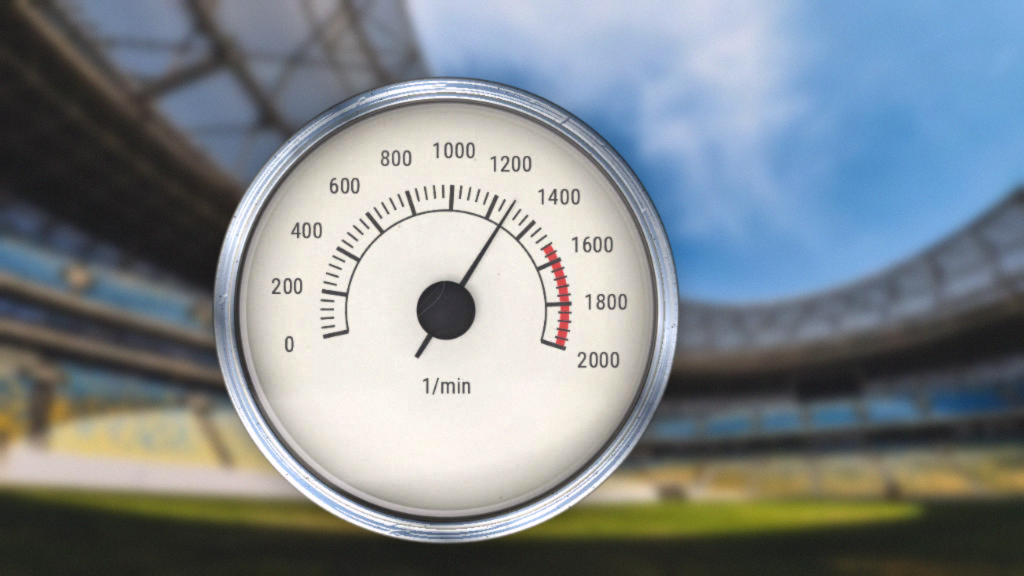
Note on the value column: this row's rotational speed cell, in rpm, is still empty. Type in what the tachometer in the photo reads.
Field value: 1280 rpm
